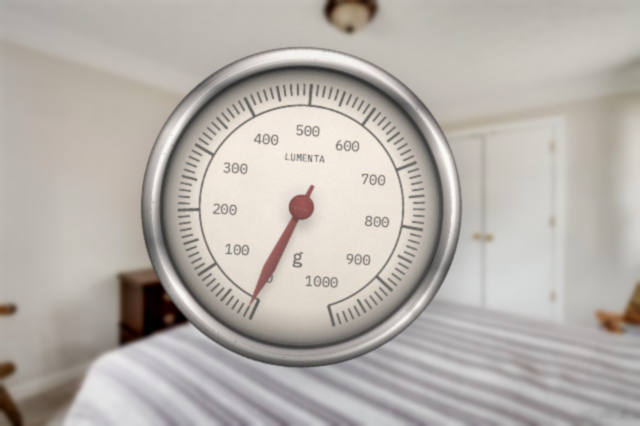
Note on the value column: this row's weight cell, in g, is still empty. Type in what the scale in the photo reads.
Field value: 10 g
